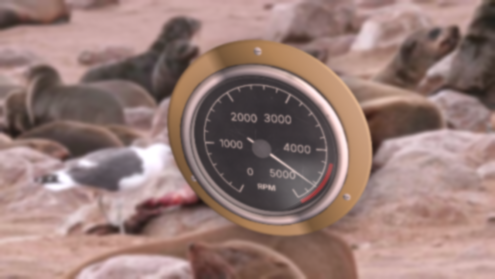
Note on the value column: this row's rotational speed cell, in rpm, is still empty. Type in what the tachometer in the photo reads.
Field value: 4600 rpm
